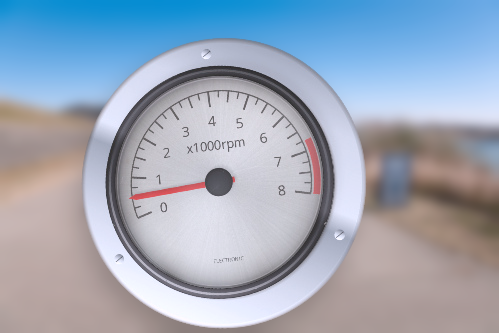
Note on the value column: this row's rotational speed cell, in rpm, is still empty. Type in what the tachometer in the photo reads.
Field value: 500 rpm
